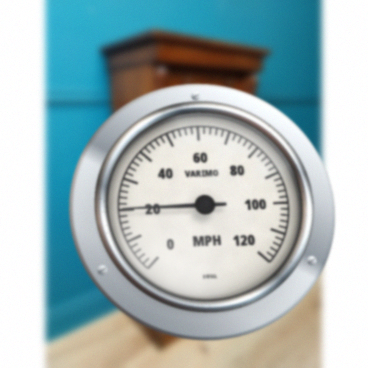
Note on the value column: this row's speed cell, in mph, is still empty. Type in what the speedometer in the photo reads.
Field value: 20 mph
